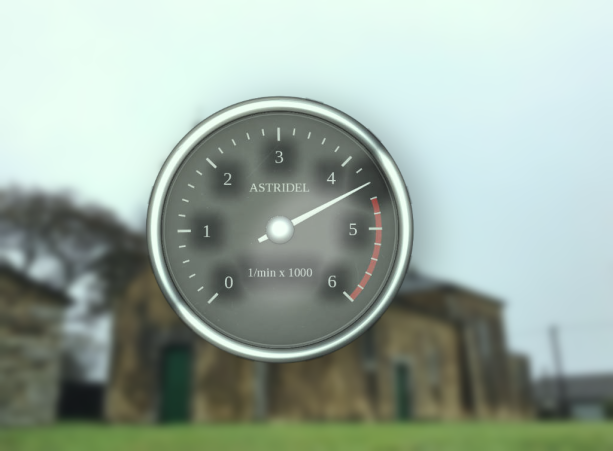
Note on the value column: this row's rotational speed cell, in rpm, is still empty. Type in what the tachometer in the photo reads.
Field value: 4400 rpm
